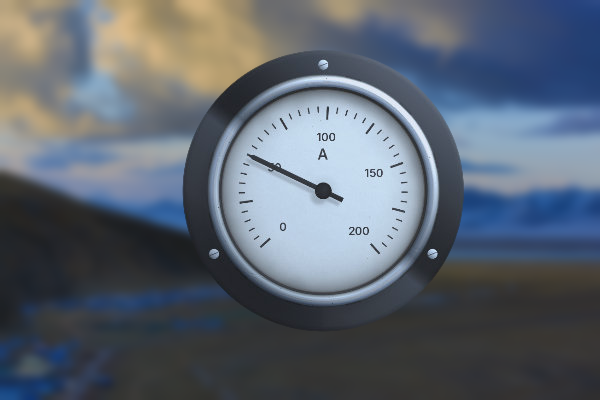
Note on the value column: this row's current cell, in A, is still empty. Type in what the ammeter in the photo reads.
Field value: 50 A
